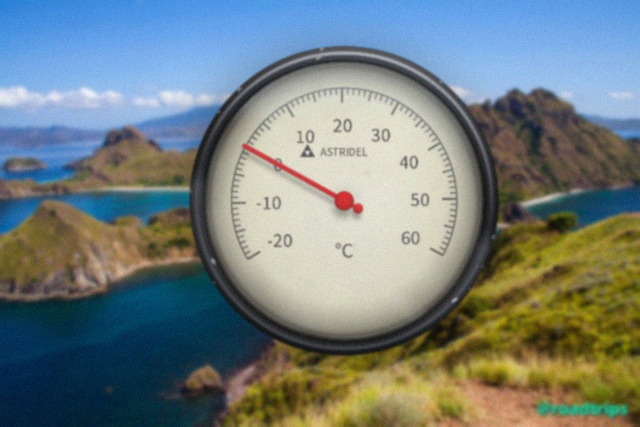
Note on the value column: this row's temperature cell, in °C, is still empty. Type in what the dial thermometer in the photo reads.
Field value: 0 °C
